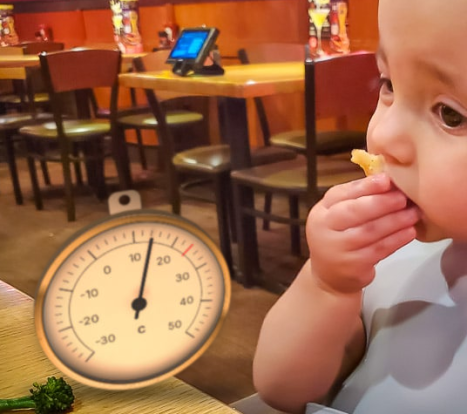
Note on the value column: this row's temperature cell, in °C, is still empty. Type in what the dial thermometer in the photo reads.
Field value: 14 °C
